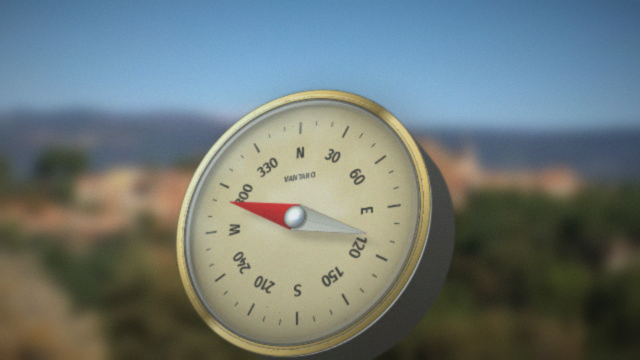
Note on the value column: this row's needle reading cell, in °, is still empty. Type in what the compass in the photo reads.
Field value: 290 °
